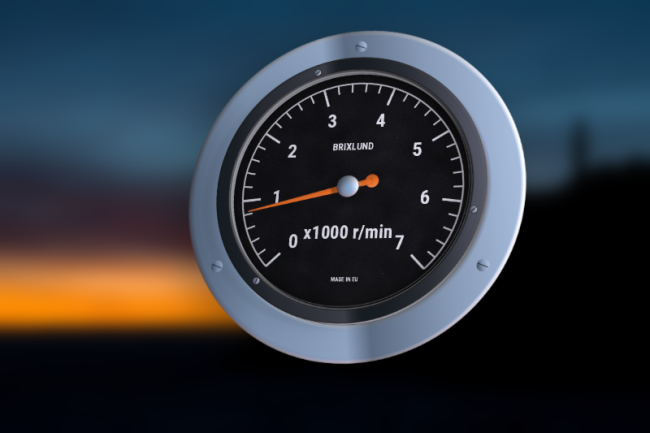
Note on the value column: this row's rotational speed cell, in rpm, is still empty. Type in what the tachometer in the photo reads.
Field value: 800 rpm
